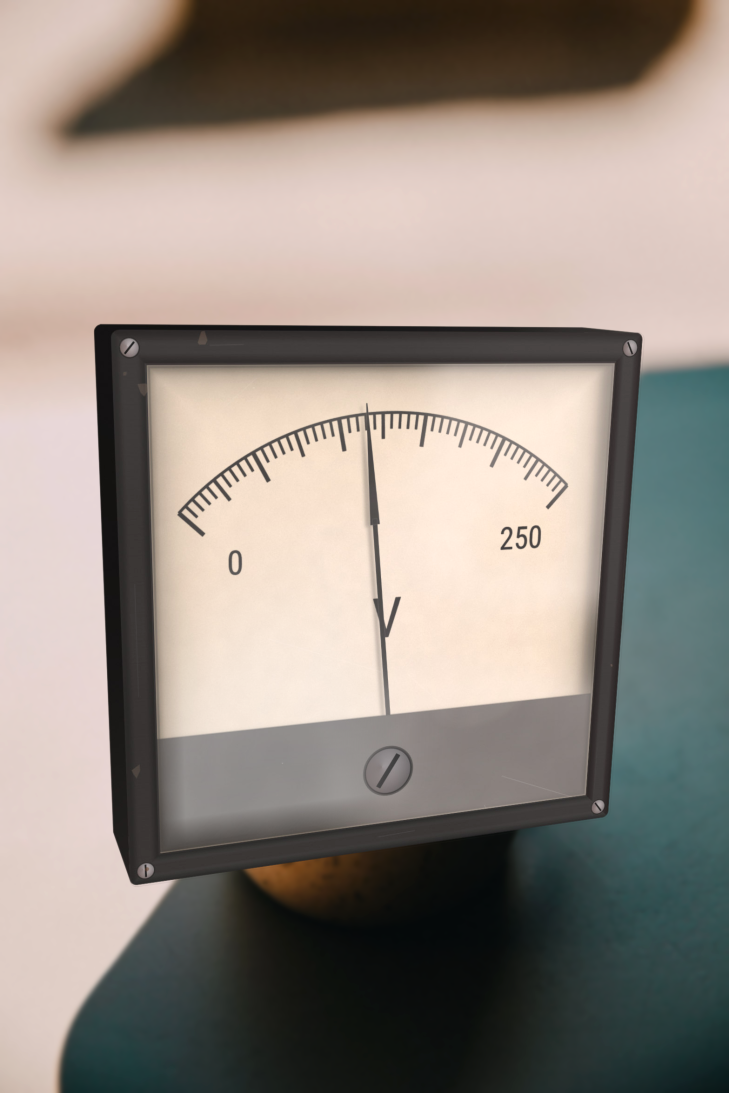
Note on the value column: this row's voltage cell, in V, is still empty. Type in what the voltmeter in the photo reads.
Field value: 115 V
